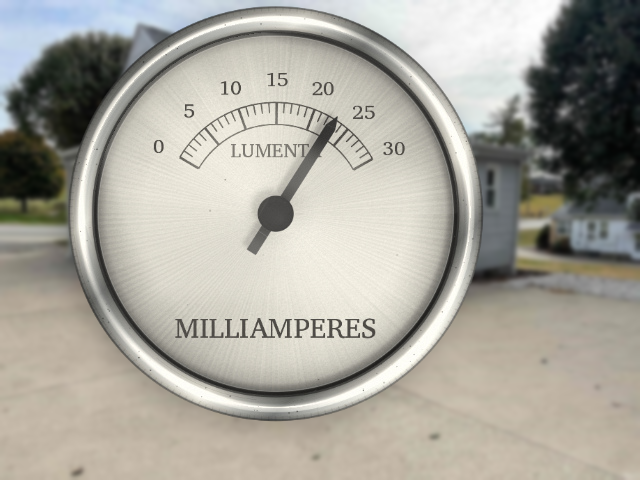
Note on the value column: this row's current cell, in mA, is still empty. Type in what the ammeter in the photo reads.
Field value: 23 mA
